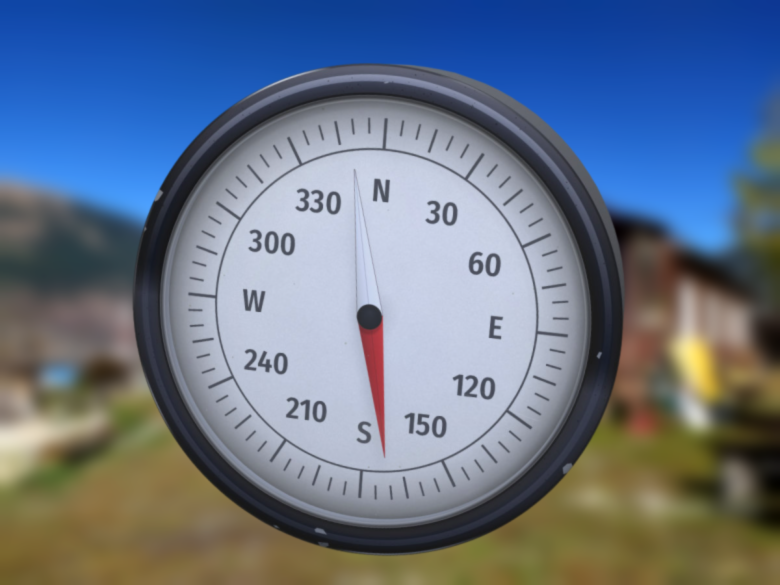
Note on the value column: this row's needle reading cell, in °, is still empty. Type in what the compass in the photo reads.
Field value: 170 °
